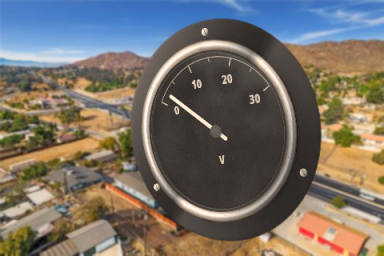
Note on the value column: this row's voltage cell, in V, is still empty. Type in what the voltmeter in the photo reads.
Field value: 2.5 V
